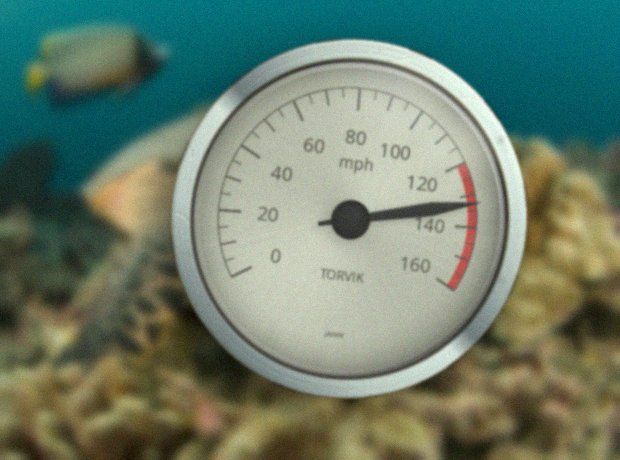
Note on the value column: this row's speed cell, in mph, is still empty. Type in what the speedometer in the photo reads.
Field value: 132.5 mph
